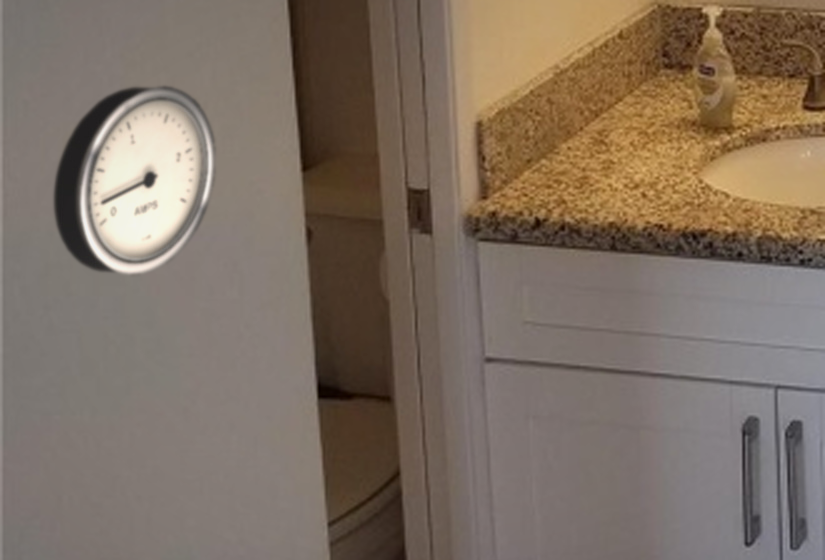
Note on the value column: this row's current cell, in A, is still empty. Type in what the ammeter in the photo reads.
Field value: 0.2 A
